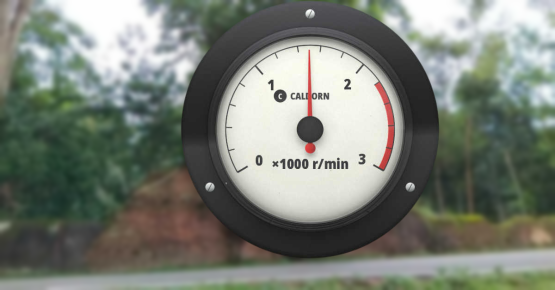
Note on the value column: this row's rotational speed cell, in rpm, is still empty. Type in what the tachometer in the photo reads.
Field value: 1500 rpm
